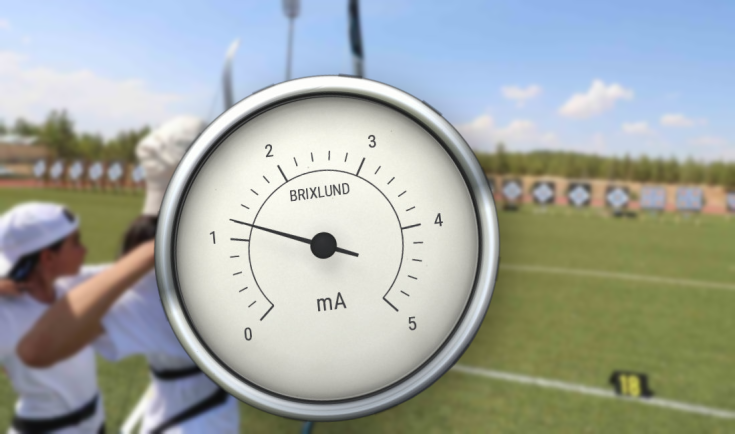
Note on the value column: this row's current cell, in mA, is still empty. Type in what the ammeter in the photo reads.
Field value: 1.2 mA
